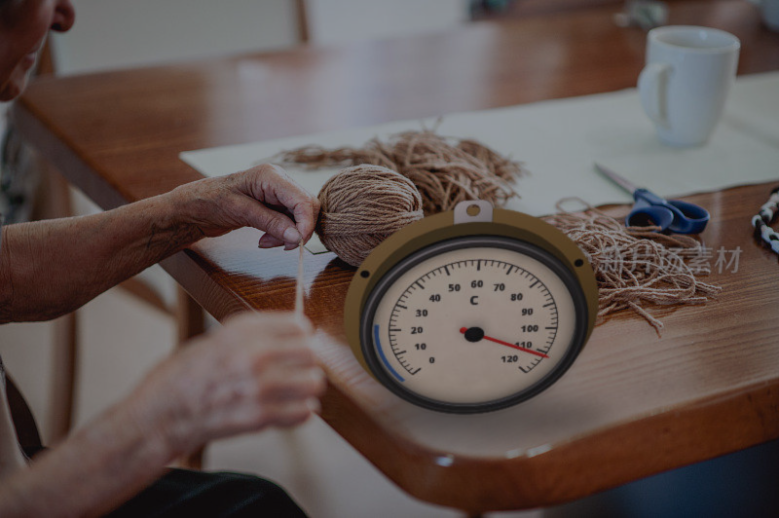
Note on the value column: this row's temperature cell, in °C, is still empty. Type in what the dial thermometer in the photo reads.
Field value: 110 °C
